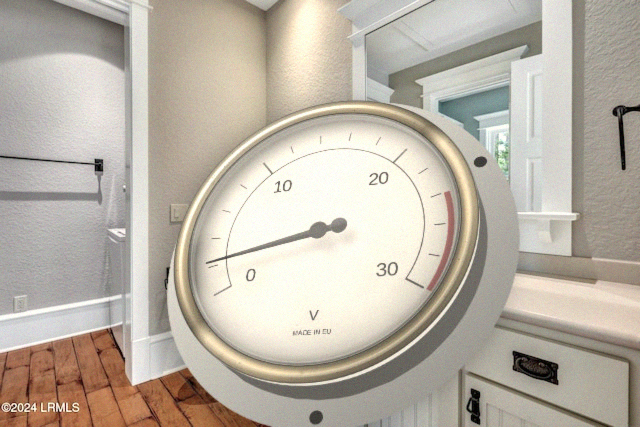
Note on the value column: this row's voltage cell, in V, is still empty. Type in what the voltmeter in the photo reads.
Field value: 2 V
